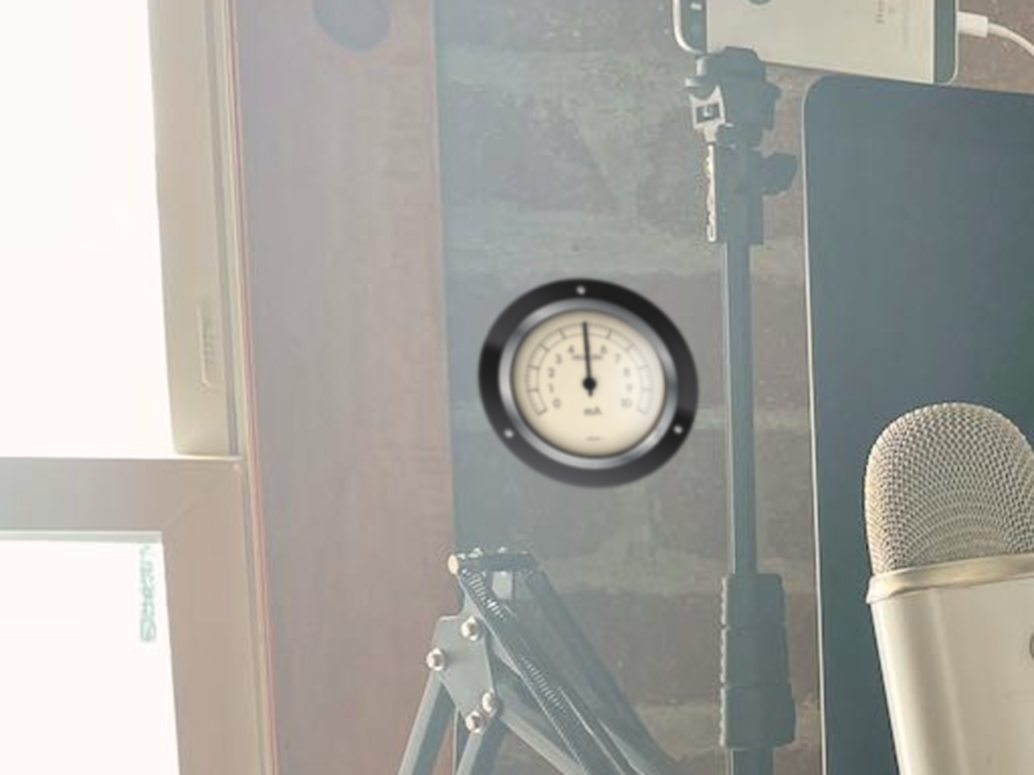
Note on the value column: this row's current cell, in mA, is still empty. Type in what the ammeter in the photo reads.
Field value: 5 mA
